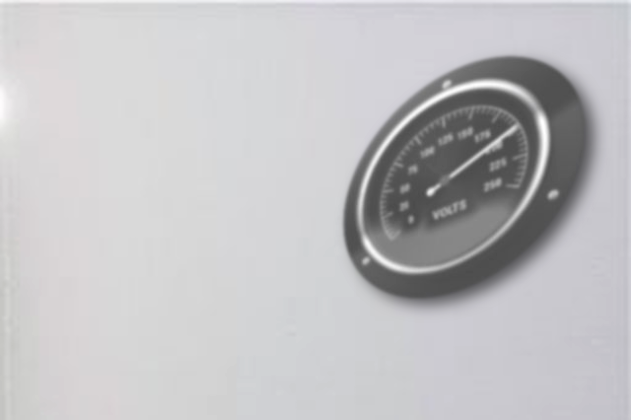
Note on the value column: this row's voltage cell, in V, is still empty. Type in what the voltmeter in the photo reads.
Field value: 200 V
